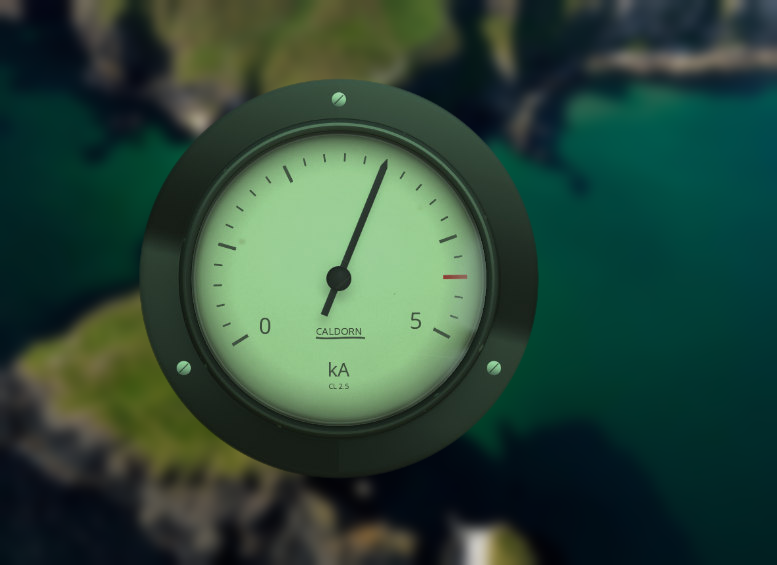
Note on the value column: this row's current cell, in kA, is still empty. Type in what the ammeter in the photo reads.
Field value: 3 kA
